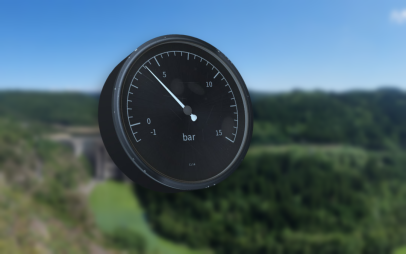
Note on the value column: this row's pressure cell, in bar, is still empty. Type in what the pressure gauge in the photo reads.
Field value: 4 bar
